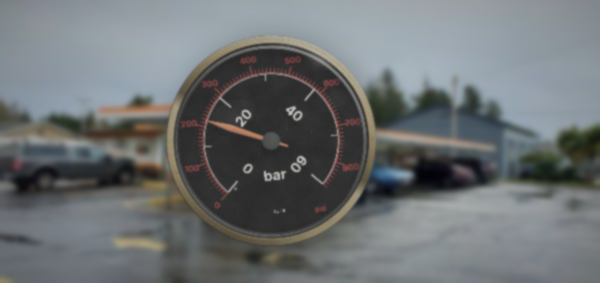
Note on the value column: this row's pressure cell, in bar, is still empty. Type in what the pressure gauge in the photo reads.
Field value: 15 bar
